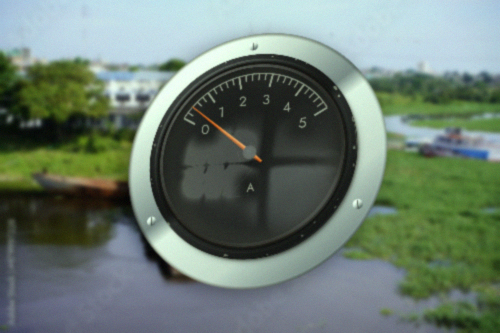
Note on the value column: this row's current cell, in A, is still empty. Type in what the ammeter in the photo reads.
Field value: 0.4 A
